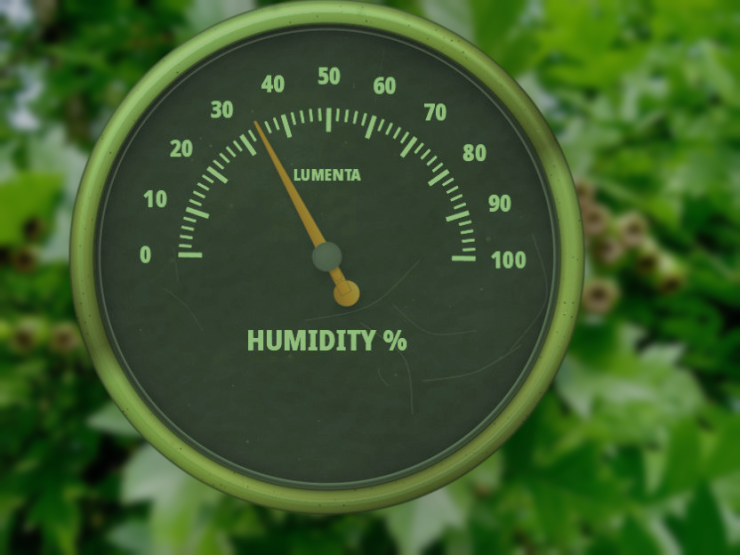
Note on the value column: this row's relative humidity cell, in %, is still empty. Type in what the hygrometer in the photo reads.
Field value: 34 %
